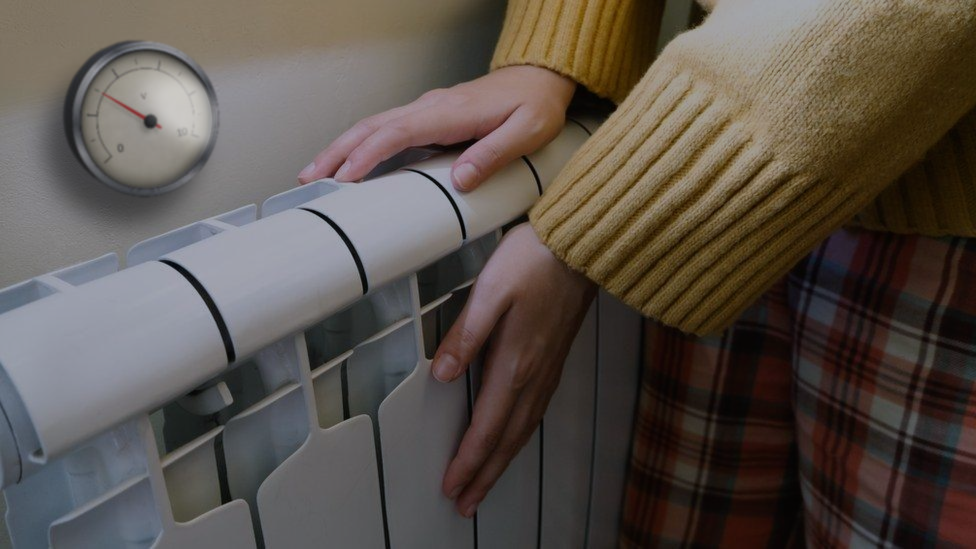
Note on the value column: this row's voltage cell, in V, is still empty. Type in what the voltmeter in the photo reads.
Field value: 3 V
